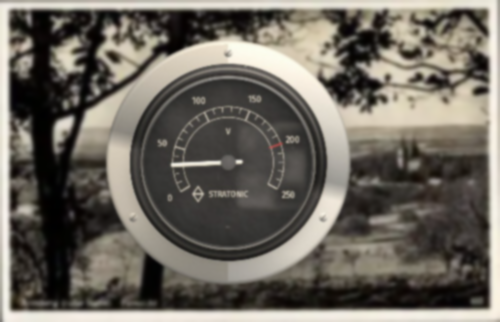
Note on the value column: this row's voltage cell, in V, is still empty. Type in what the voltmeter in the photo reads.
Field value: 30 V
